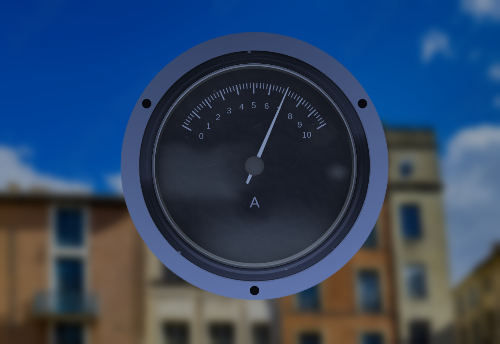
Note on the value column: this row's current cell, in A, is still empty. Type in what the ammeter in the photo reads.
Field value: 7 A
